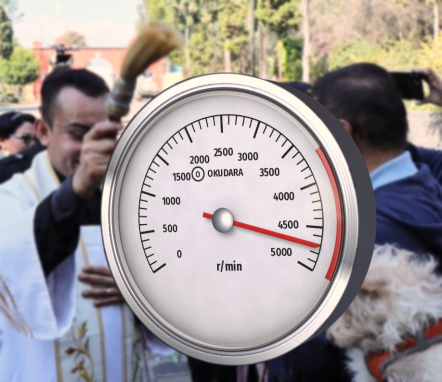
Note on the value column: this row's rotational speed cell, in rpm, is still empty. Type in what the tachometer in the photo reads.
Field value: 4700 rpm
